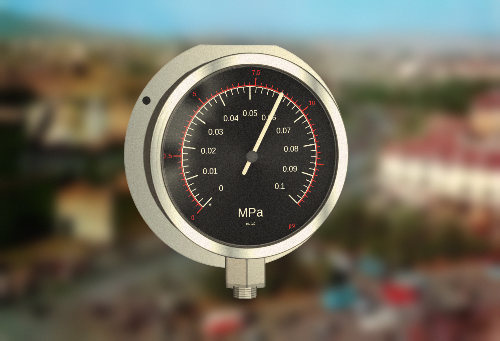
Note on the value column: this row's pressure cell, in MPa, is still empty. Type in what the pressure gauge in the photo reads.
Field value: 0.06 MPa
